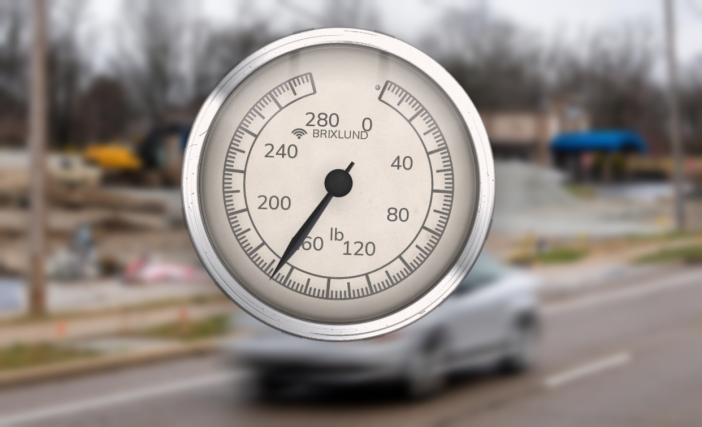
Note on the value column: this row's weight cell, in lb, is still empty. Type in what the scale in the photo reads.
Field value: 166 lb
